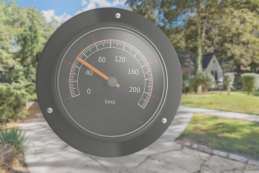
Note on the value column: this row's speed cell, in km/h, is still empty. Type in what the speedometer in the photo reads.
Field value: 50 km/h
